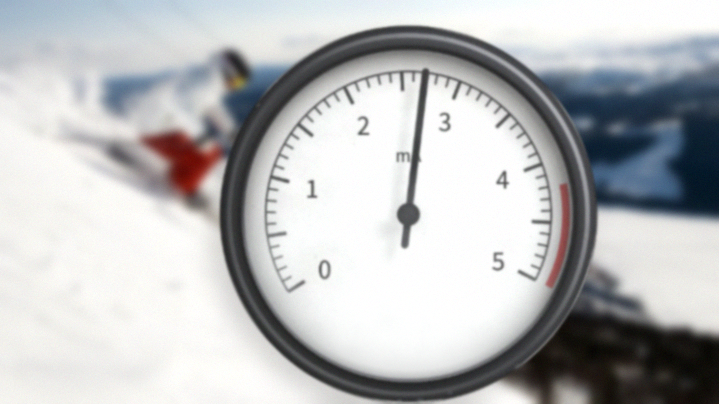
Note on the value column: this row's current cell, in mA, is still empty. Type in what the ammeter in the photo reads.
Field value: 2.7 mA
